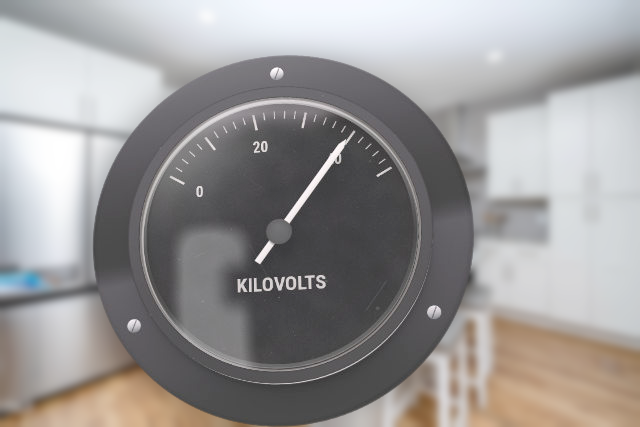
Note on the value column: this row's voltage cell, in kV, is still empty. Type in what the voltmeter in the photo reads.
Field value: 40 kV
